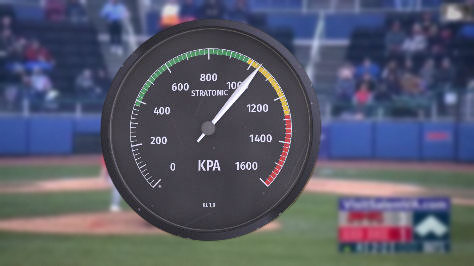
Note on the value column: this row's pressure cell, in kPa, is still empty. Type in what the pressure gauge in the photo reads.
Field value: 1040 kPa
